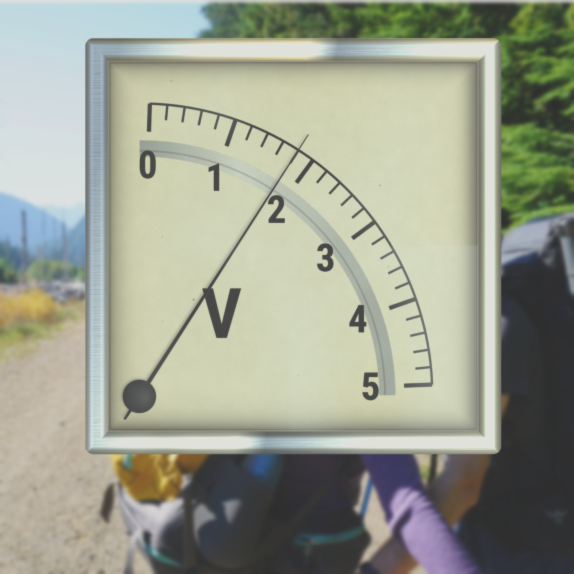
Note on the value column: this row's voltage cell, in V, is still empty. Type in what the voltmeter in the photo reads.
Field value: 1.8 V
